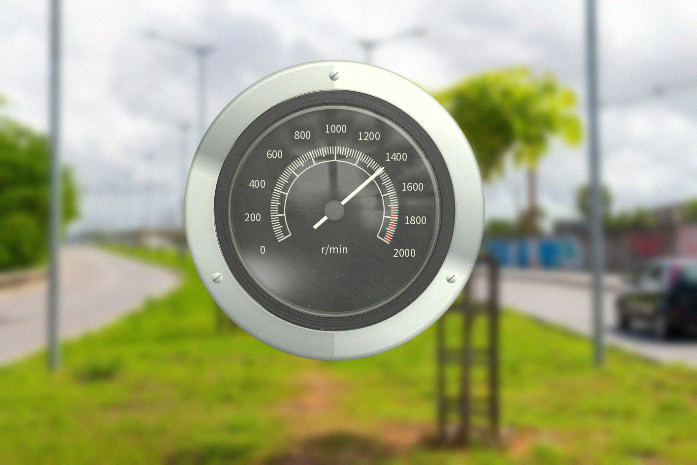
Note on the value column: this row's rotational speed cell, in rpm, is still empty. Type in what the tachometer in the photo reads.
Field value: 1400 rpm
